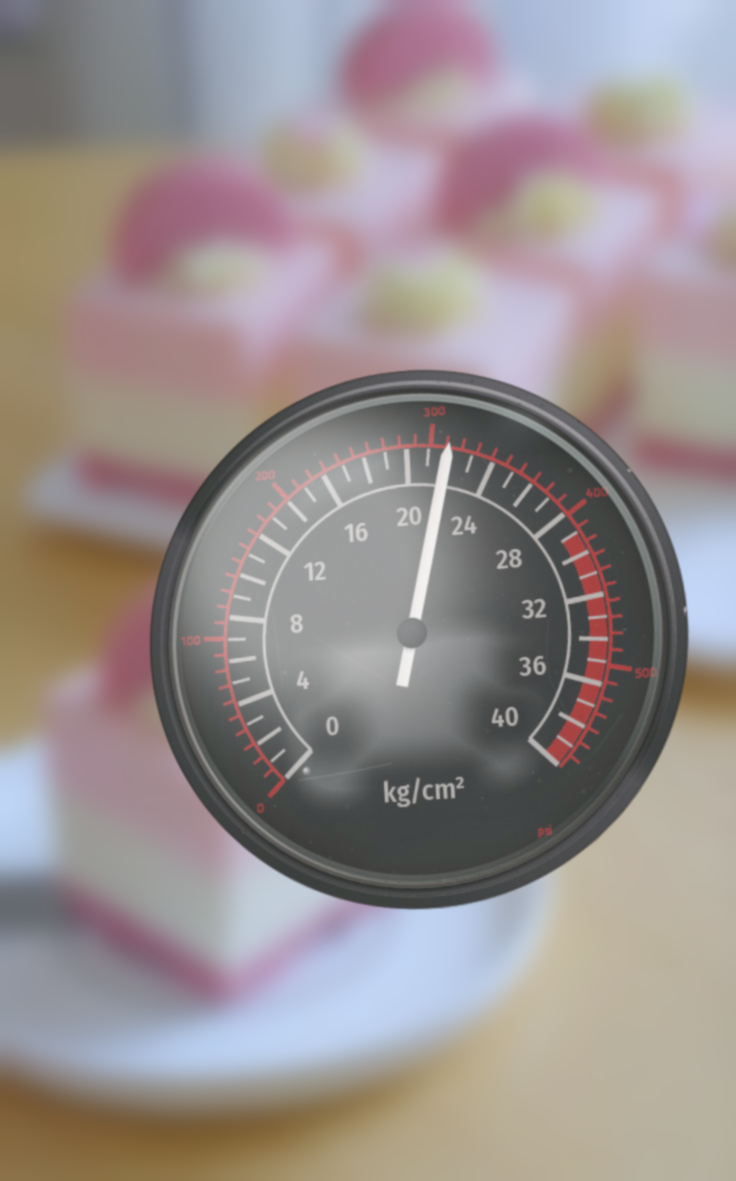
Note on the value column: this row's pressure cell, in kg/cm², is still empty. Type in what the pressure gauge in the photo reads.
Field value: 22 kg/cm²
